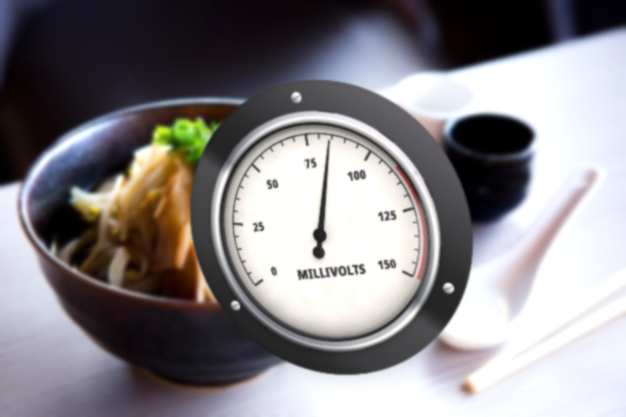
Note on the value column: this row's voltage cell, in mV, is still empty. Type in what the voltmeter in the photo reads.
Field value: 85 mV
